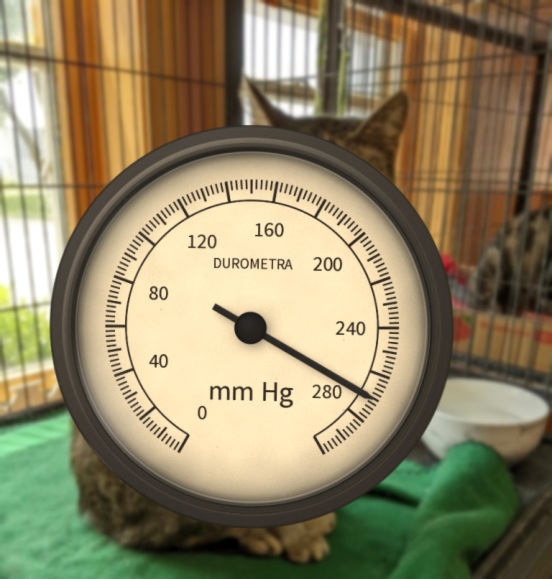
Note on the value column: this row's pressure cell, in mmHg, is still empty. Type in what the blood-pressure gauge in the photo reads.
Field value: 270 mmHg
